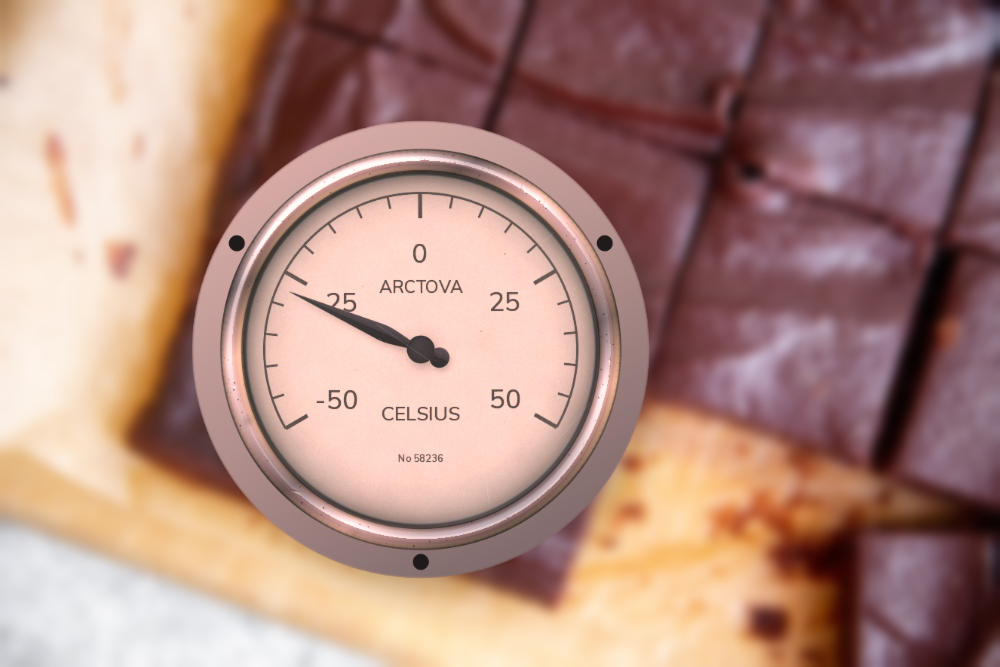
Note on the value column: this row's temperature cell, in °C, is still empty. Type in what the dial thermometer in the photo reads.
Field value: -27.5 °C
